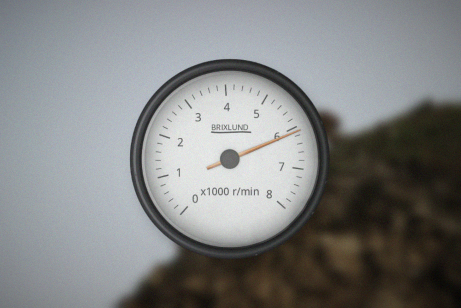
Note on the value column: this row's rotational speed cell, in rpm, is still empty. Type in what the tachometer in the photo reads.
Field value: 6100 rpm
